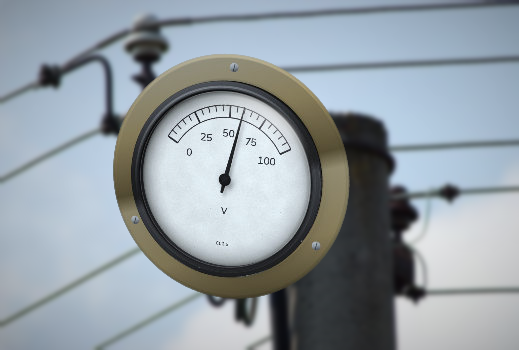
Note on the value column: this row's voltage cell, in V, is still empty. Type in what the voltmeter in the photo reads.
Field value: 60 V
